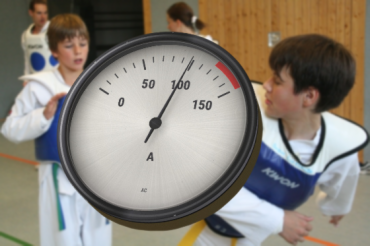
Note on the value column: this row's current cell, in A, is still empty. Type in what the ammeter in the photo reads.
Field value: 100 A
